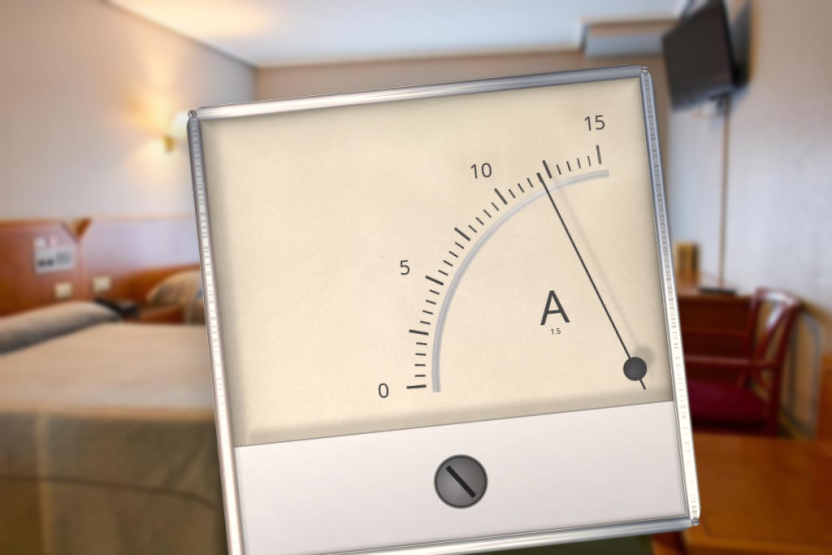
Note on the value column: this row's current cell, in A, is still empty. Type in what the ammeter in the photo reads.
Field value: 12 A
